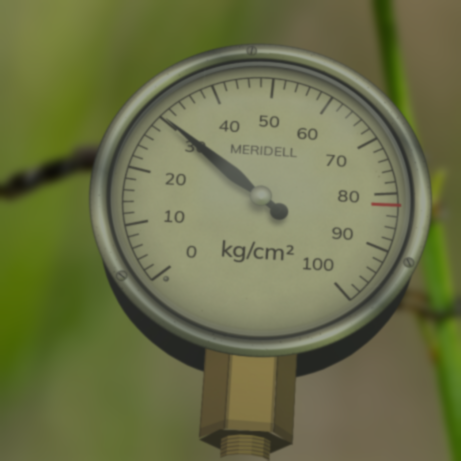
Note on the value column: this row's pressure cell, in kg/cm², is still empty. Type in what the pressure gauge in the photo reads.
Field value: 30 kg/cm²
